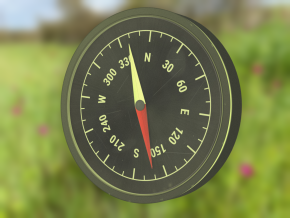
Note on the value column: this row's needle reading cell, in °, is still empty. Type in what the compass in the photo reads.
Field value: 160 °
